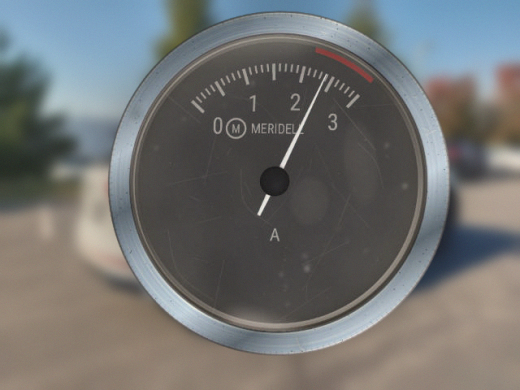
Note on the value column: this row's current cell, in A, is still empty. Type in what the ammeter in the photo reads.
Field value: 2.4 A
